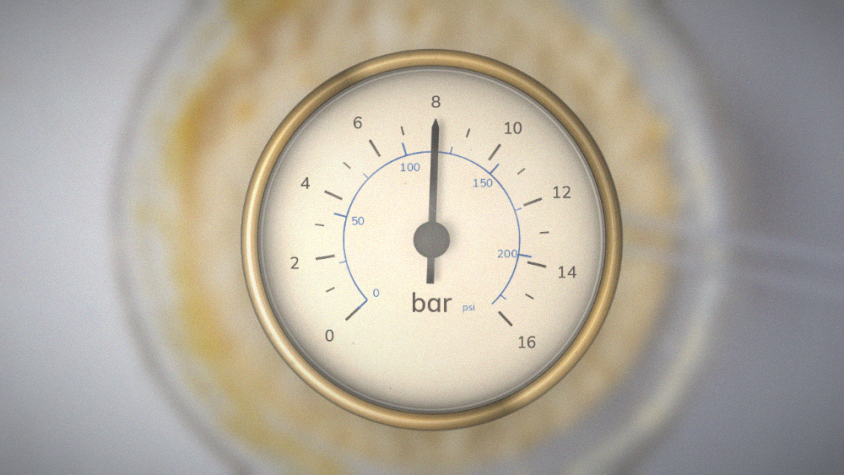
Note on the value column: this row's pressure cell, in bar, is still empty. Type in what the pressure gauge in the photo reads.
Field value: 8 bar
